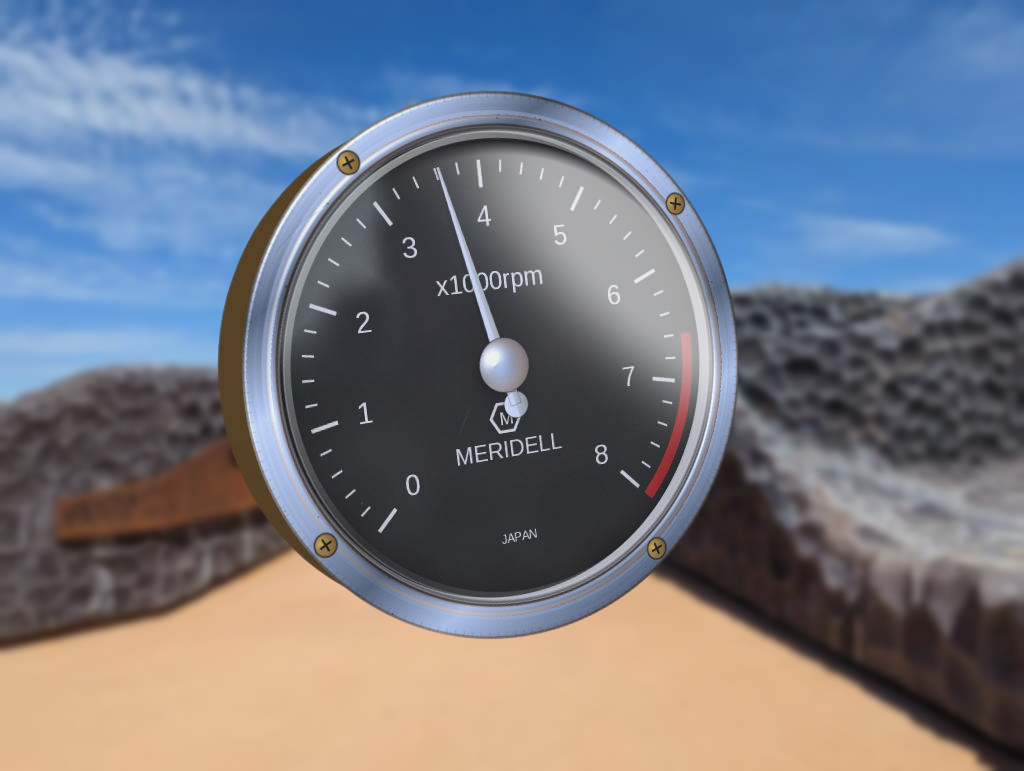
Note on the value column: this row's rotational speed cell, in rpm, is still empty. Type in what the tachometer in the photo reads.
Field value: 3600 rpm
